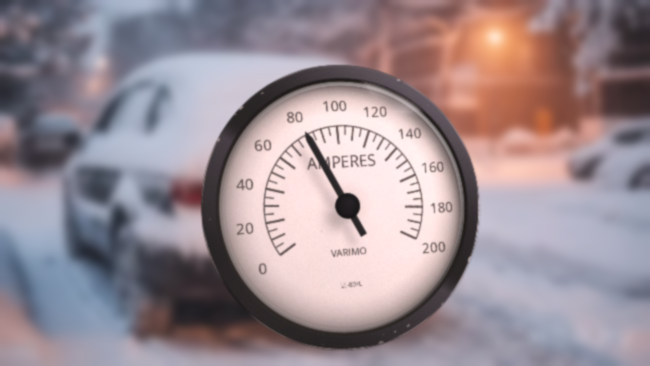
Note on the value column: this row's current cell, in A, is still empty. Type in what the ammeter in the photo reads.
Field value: 80 A
